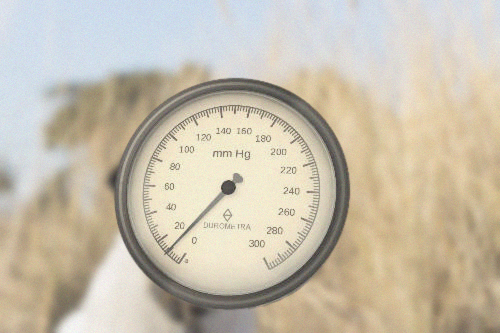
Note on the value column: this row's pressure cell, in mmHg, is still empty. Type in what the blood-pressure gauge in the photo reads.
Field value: 10 mmHg
